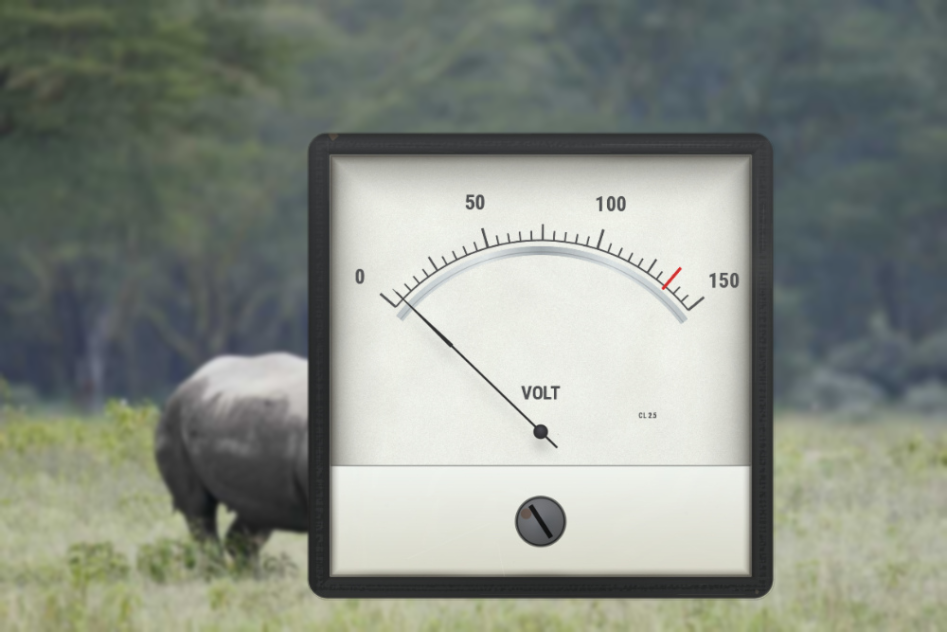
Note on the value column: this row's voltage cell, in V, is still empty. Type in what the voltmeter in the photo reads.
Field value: 5 V
